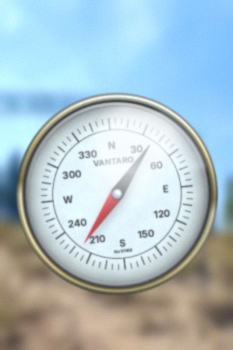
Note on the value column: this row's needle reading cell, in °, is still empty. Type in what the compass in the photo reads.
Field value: 220 °
